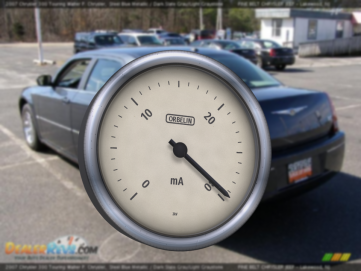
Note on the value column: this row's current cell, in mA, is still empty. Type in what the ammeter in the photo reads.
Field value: 29.5 mA
